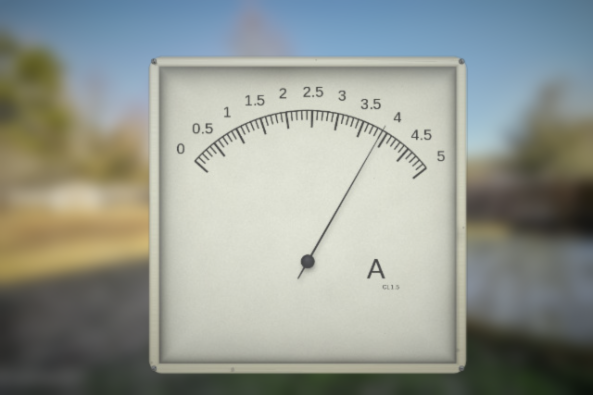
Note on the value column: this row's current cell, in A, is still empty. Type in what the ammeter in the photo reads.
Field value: 3.9 A
